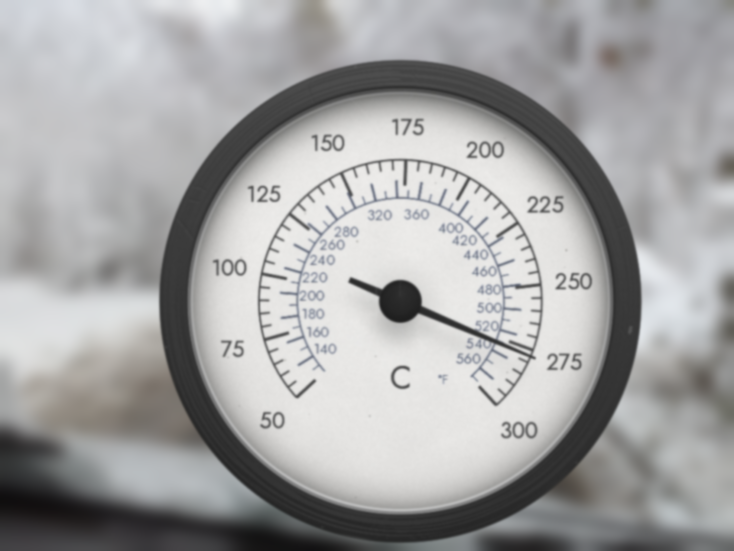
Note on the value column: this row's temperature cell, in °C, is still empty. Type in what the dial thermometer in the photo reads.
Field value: 277.5 °C
